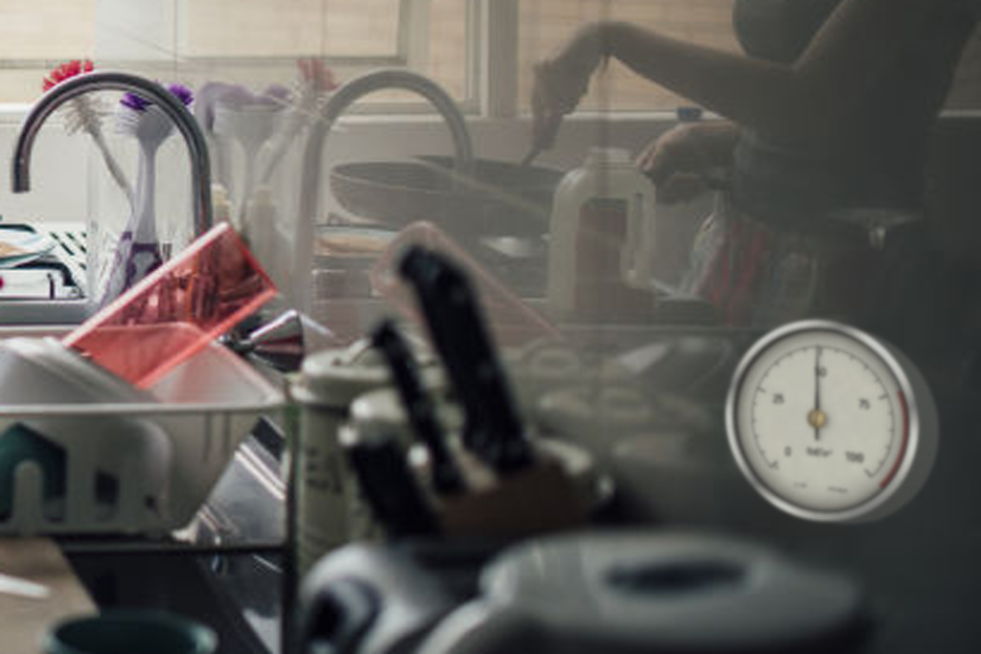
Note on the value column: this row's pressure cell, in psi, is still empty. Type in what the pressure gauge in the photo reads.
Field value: 50 psi
